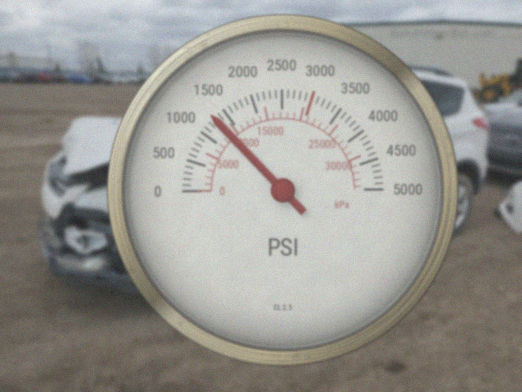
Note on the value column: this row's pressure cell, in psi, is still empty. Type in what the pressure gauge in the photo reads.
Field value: 1300 psi
